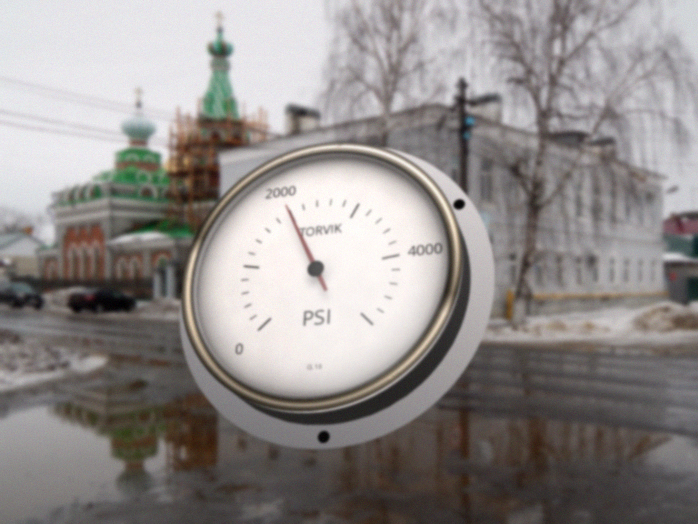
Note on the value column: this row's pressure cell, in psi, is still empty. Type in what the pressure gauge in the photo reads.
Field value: 2000 psi
